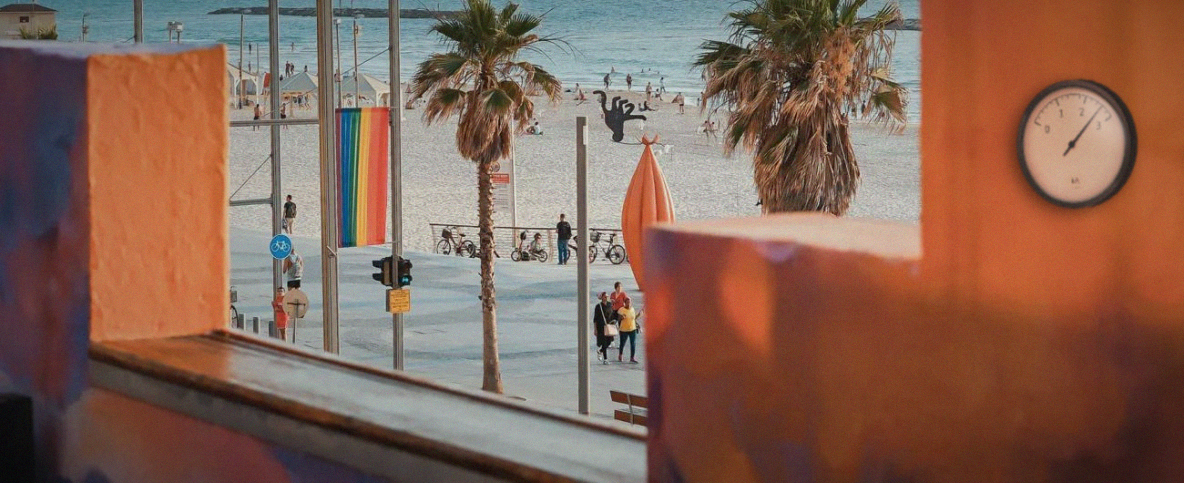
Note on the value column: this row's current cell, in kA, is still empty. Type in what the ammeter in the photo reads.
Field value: 2.6 kA
